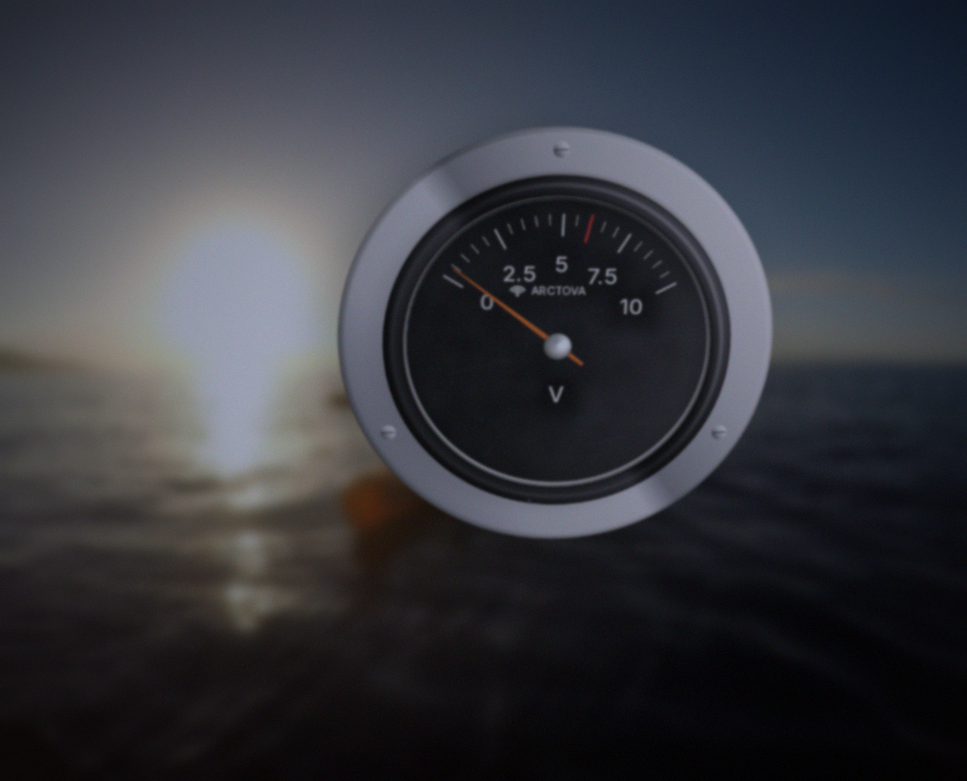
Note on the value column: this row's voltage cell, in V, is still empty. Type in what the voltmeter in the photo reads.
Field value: 0.5 V
